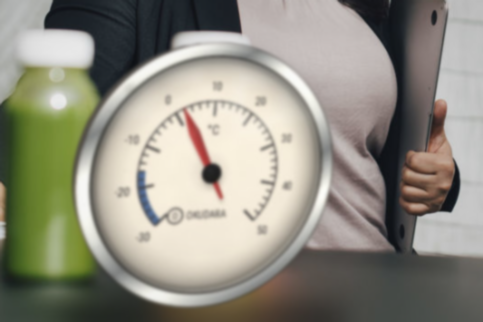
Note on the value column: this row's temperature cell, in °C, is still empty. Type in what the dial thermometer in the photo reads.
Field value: 2 °C
